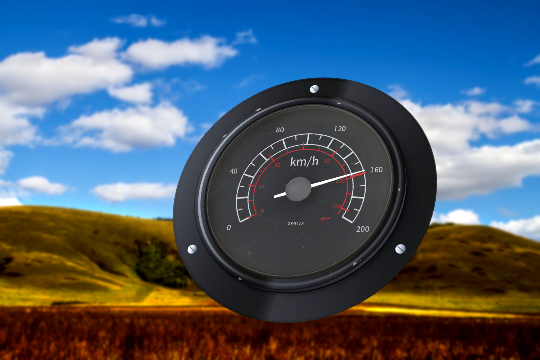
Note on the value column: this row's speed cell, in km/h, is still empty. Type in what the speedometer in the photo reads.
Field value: 160 km/h
